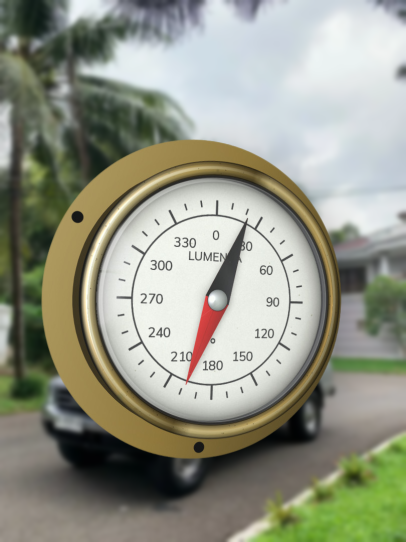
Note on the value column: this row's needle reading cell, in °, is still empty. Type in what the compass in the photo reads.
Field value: 200 °
